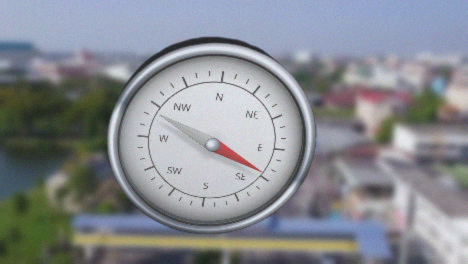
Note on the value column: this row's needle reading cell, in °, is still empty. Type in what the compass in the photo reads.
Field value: 115 °
